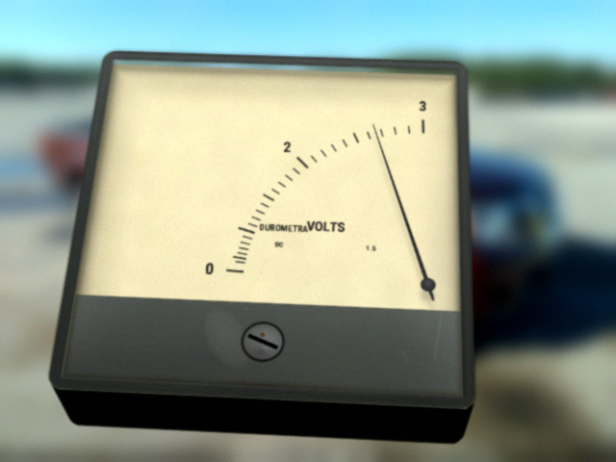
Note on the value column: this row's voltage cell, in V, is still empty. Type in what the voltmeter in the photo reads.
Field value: 2.65 V
